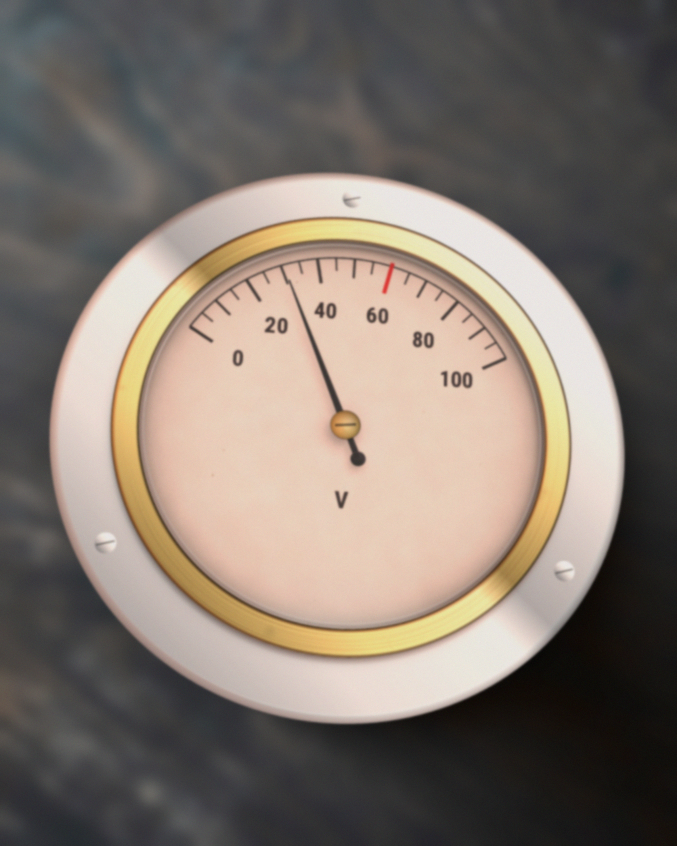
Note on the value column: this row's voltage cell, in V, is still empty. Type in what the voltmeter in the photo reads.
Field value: 30 V
